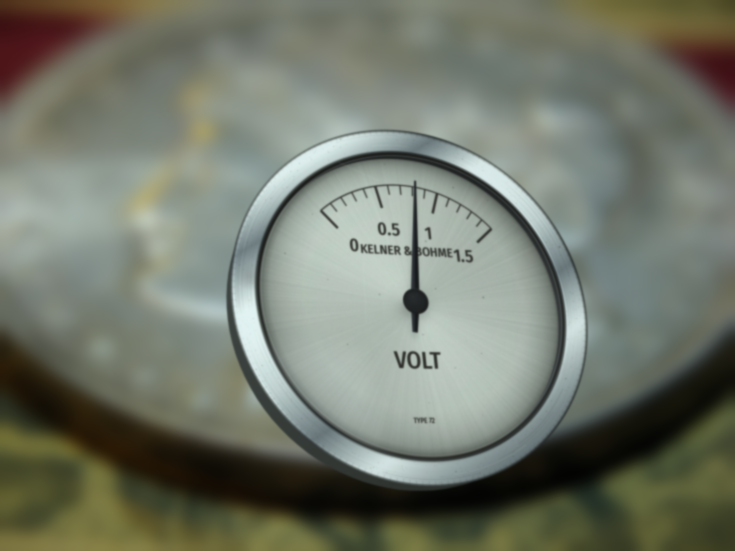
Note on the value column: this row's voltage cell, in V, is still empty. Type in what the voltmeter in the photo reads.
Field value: 0.8 V
